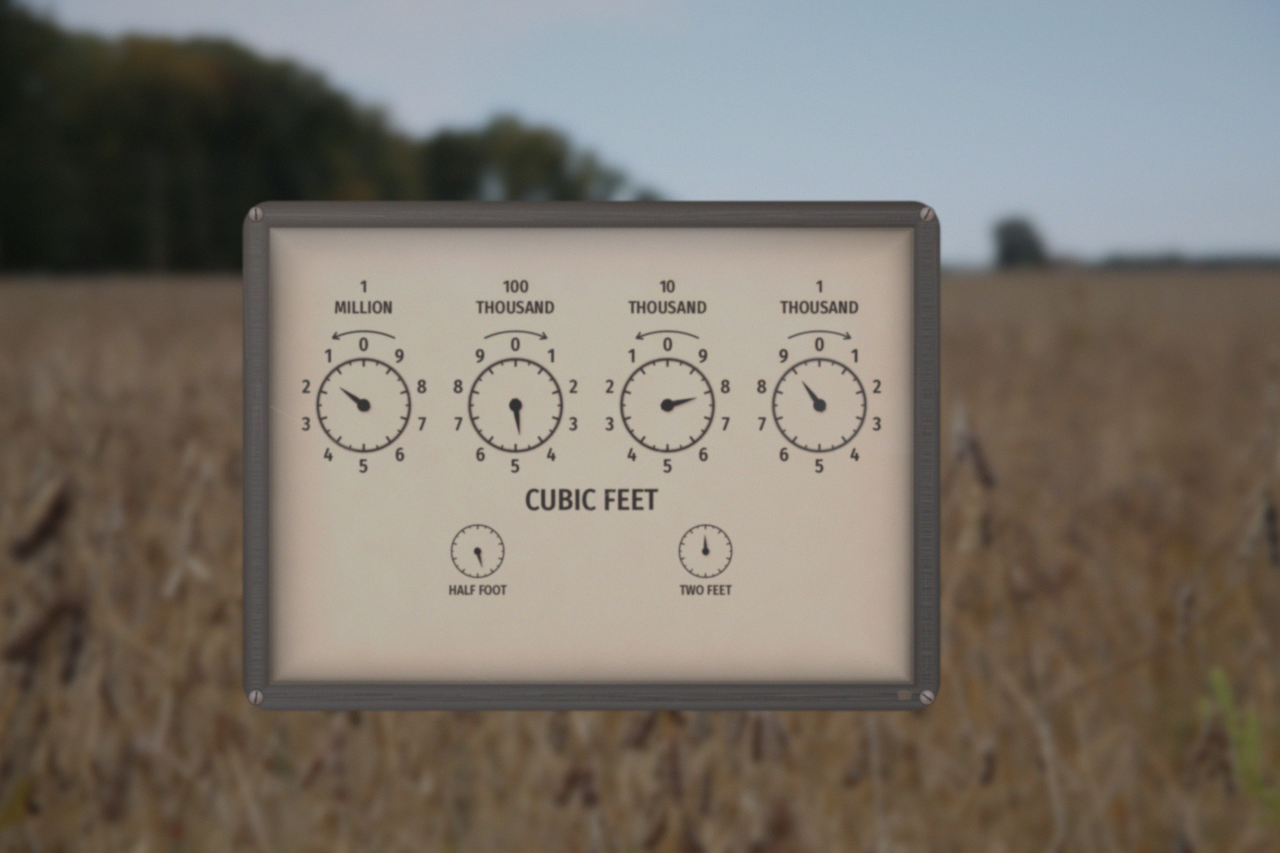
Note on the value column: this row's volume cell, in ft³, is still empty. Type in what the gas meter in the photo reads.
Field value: 147900 ft³
